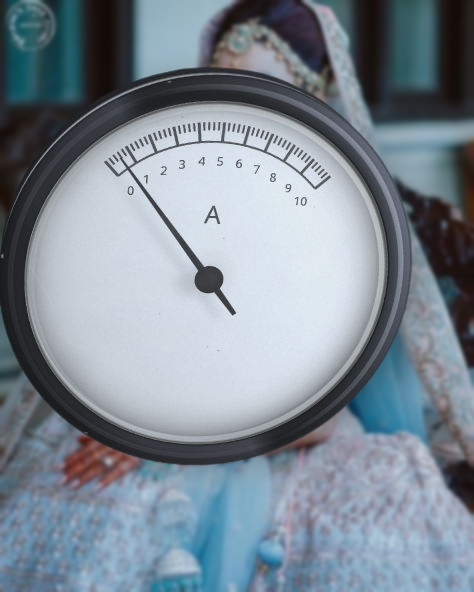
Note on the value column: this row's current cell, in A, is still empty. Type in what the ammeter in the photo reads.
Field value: 0.6 A
